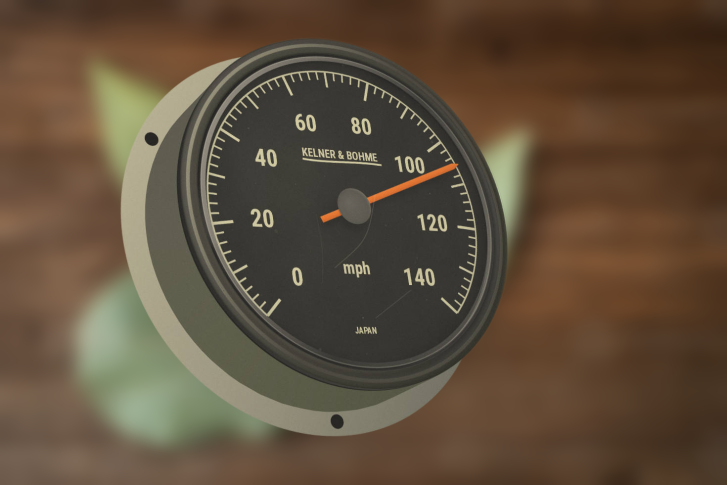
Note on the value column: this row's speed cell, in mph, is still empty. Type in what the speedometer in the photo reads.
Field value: 106 mph
